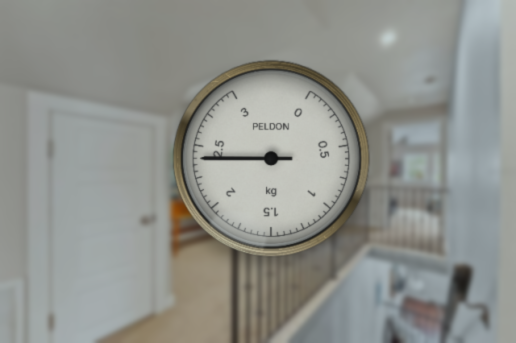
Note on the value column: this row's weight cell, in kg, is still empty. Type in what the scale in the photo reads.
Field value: 2.4 kg
